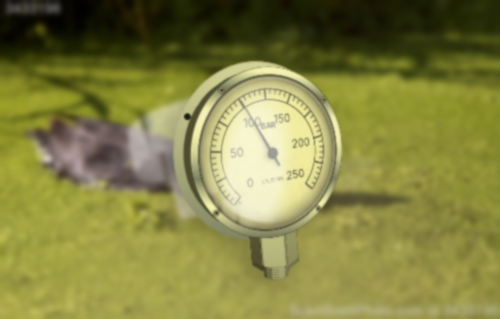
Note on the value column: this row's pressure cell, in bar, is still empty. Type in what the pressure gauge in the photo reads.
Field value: 100 bar
